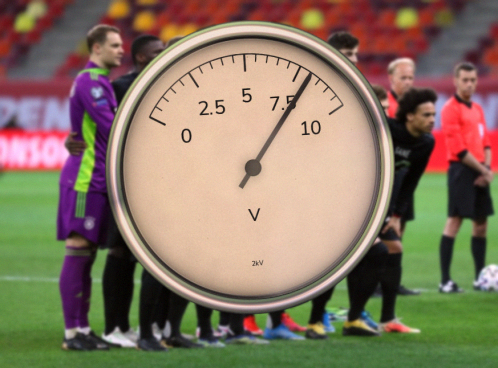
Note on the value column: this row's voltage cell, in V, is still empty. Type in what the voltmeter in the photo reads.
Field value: 8 V
